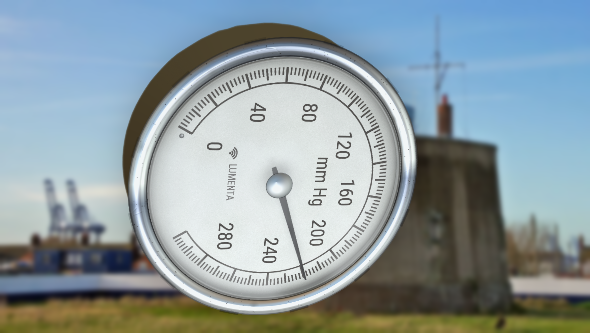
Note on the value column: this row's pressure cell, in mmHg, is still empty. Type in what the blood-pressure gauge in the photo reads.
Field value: 220 mmHg
